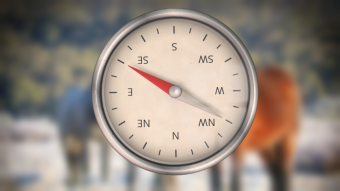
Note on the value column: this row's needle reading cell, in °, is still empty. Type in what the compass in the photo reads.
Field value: 120 °
